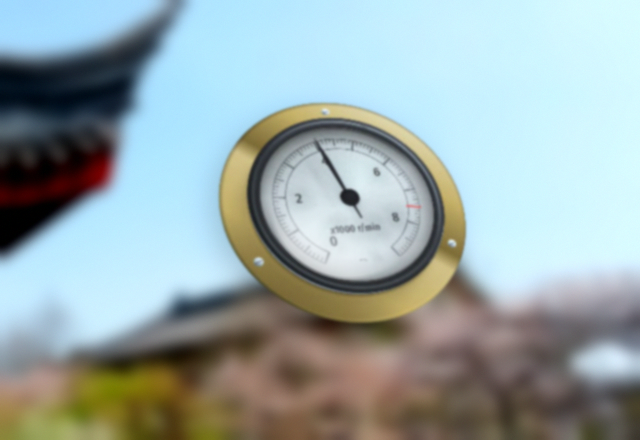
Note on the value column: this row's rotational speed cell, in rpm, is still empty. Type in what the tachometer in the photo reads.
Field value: 4000 rpm
